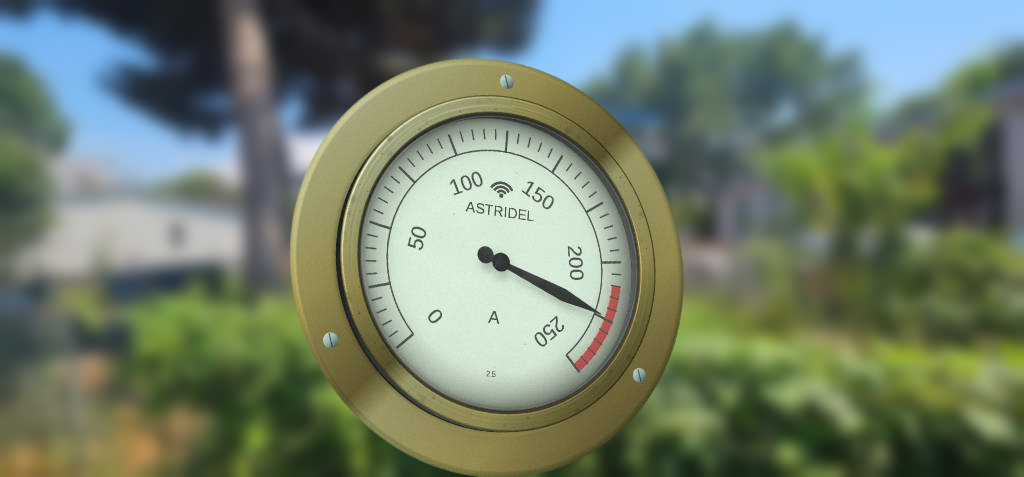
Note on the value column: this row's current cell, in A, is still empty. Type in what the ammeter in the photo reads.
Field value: 225 A
